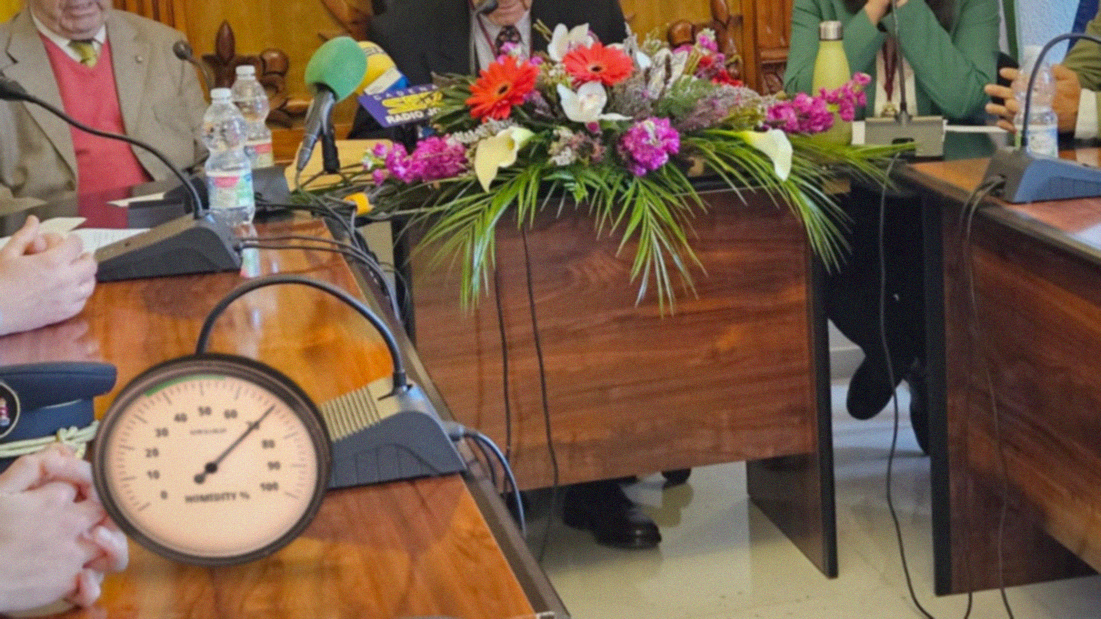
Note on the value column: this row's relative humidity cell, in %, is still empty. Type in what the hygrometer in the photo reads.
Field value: 70 %
